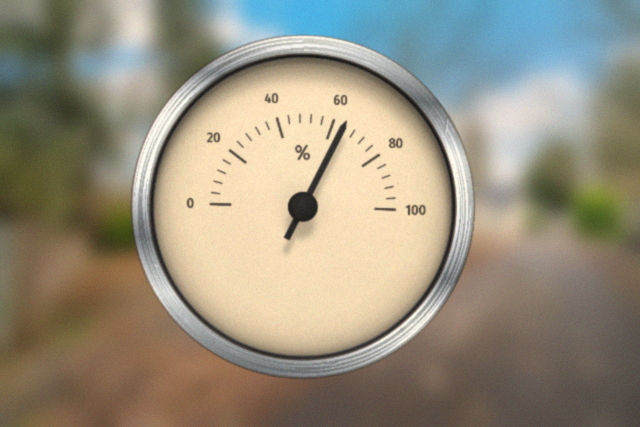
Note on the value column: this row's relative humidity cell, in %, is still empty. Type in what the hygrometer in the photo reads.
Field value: 64 %
